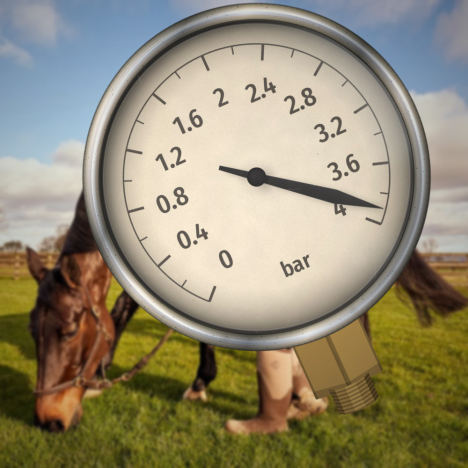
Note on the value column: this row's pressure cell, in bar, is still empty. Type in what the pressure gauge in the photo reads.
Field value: 3.9 bar
